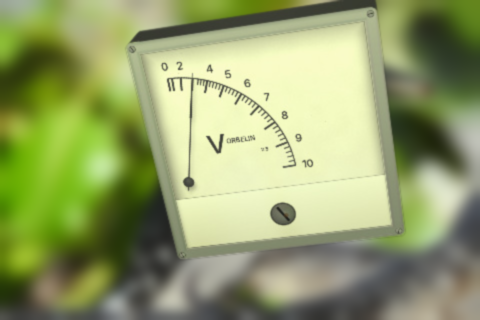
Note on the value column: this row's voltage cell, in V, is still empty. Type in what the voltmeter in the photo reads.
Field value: 3 V
